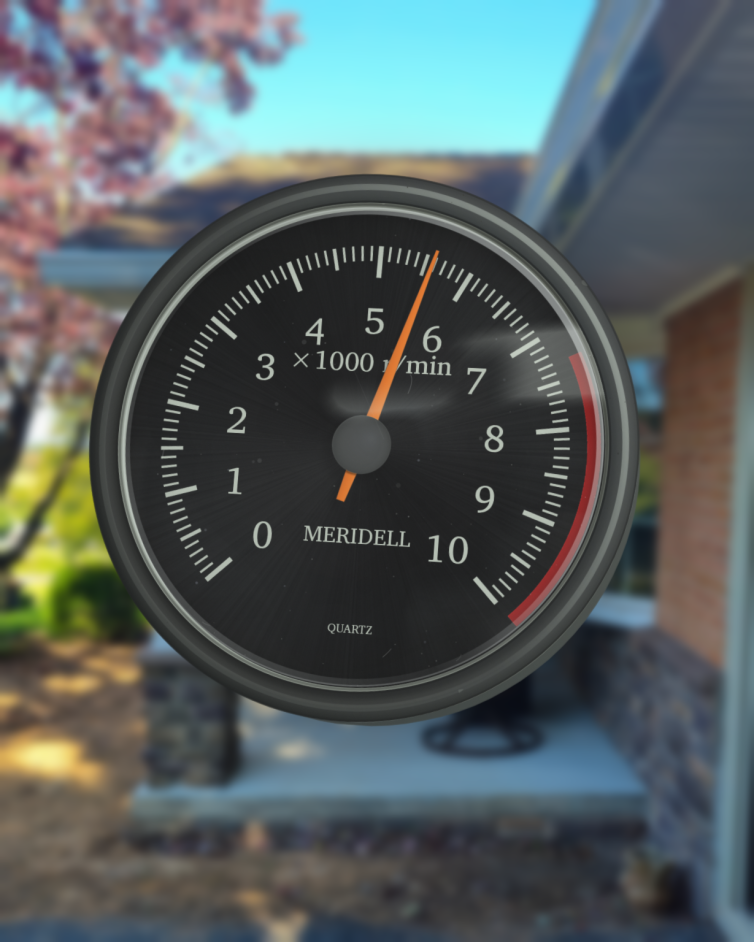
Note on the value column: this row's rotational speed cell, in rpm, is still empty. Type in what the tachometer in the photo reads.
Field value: 5600 rpm
